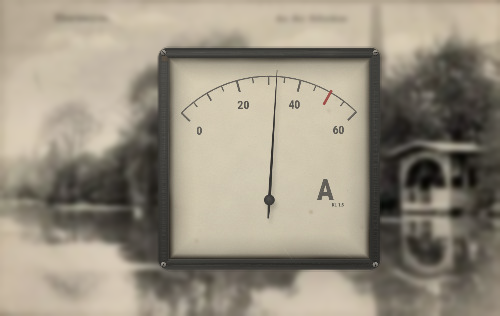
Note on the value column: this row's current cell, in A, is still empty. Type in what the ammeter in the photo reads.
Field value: 32.5 A
